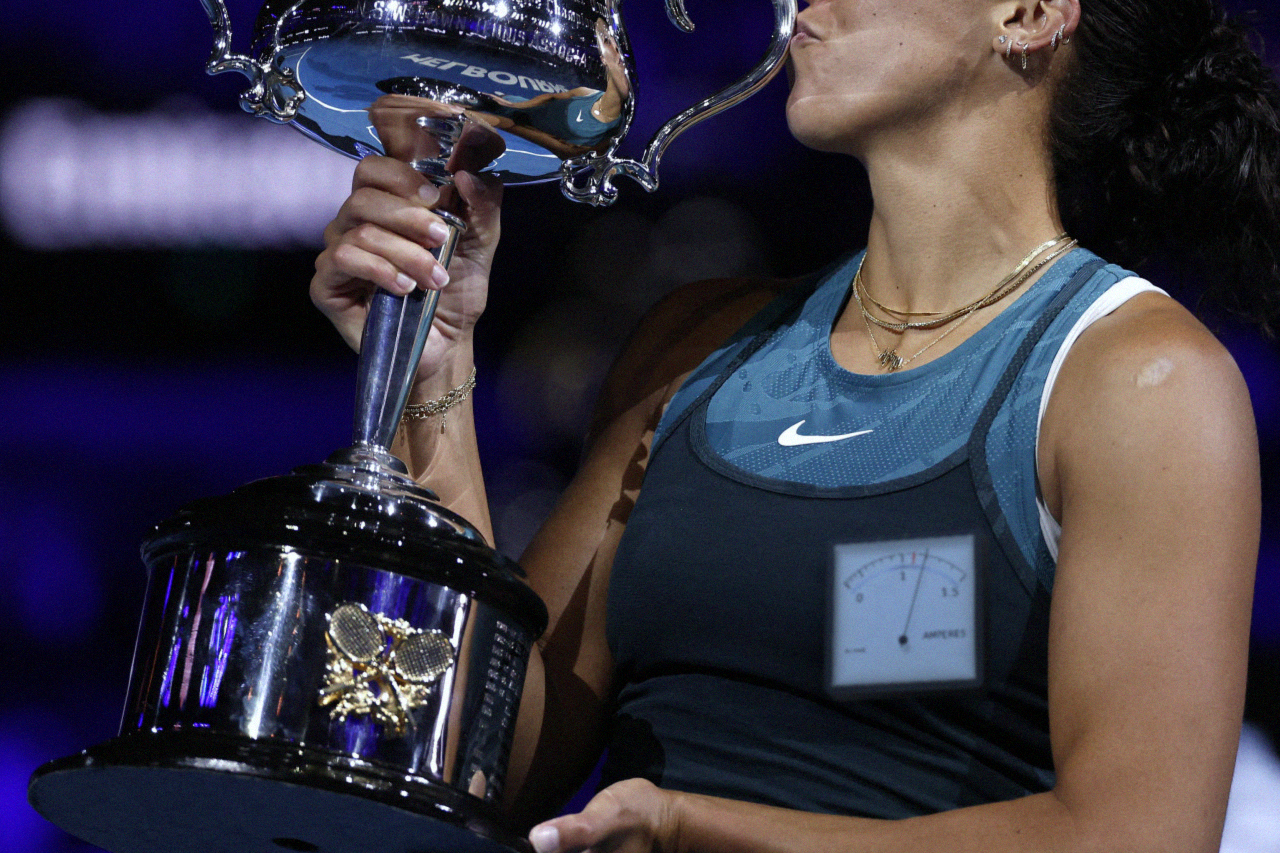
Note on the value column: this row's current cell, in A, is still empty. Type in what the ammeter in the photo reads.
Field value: 1.2 A
